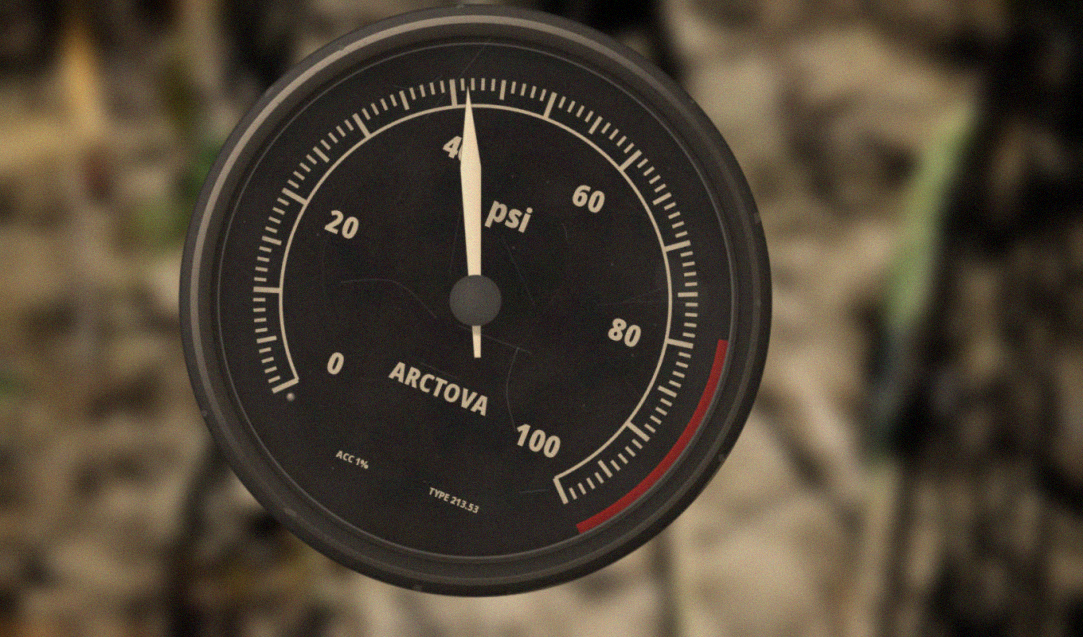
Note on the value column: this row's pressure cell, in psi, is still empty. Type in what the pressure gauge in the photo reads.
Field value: 41.5 psi
